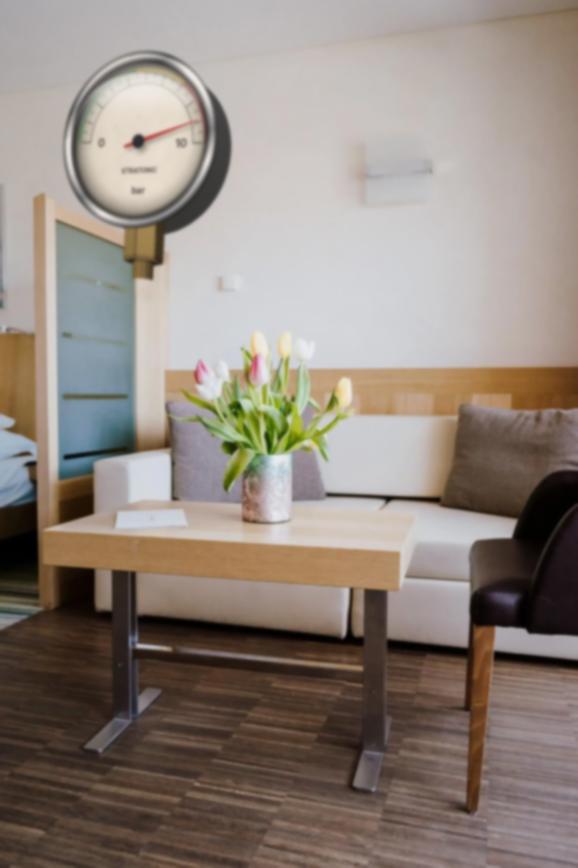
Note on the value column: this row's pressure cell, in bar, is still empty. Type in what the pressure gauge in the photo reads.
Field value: 9 bar
